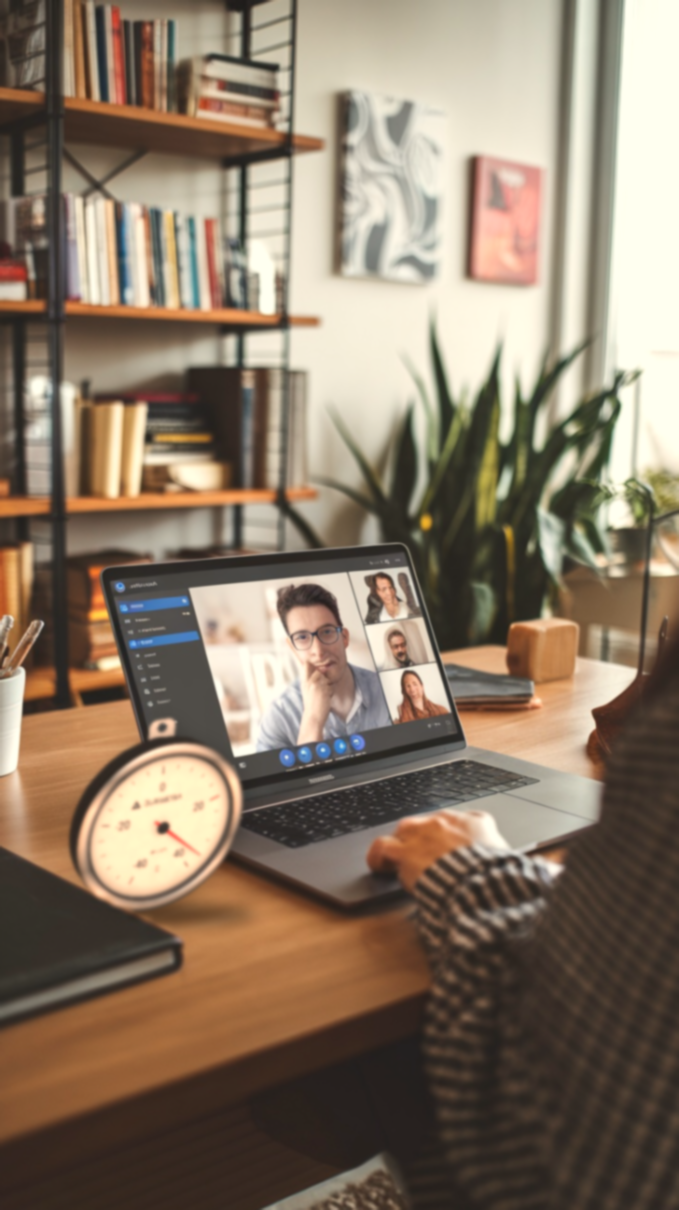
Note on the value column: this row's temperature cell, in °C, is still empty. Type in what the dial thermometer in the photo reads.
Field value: 36 °C
